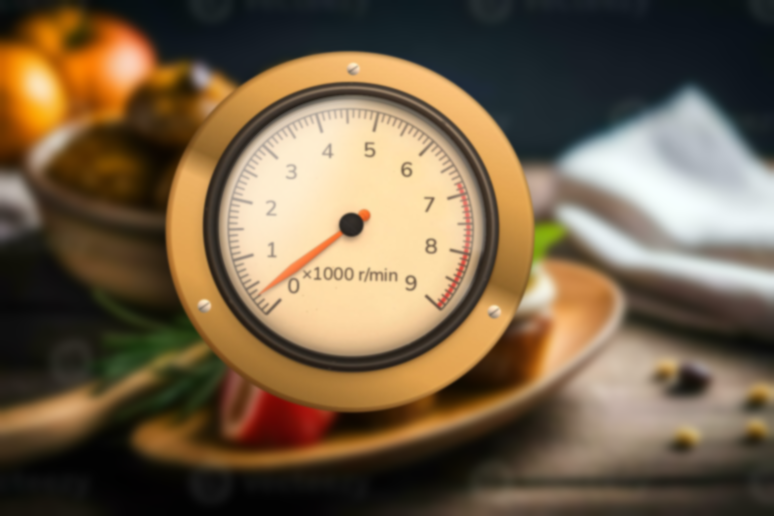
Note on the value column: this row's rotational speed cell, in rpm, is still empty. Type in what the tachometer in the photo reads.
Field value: 300 rpm
